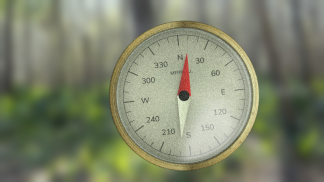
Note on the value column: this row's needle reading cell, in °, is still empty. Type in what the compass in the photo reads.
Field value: 10 °
